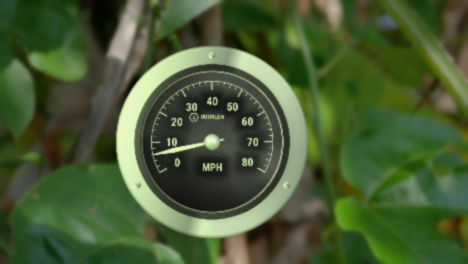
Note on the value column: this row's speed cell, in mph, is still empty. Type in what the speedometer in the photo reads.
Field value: 6 mph
